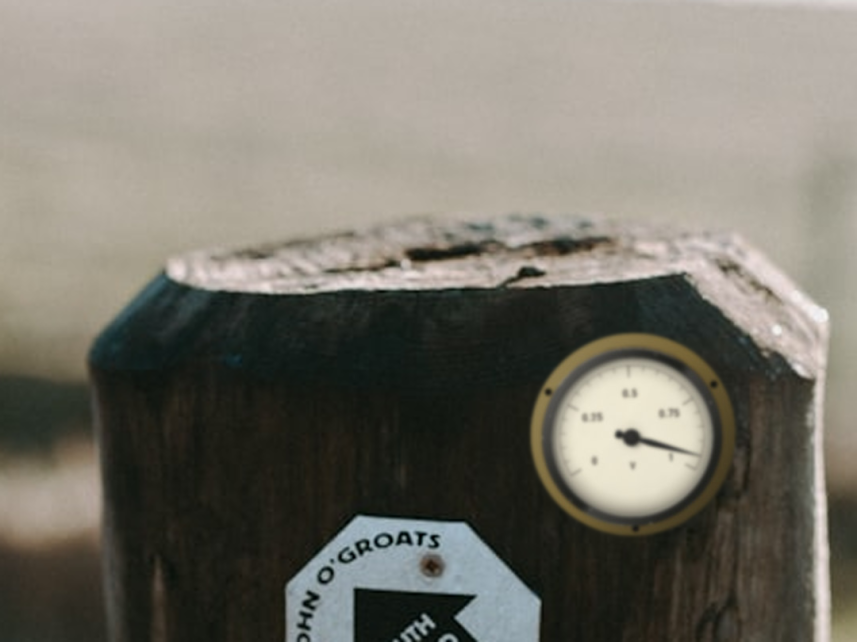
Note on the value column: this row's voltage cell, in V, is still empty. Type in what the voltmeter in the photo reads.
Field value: 0.95 V
